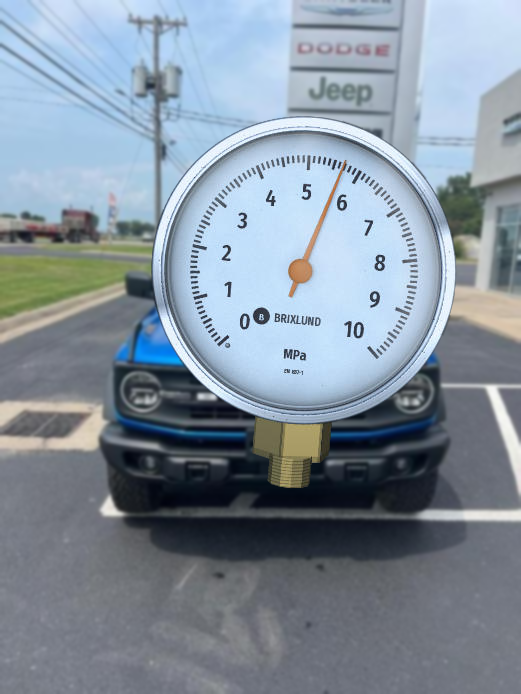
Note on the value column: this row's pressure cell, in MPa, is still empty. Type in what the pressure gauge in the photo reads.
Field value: 5.7 MPa
